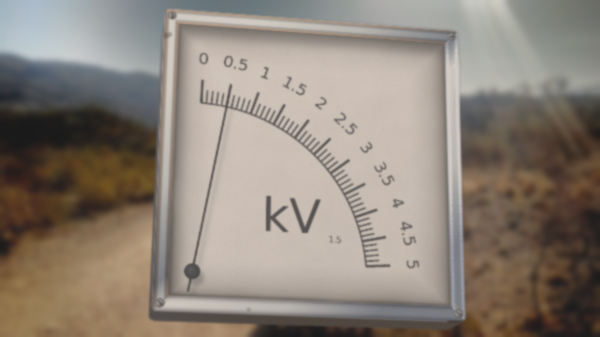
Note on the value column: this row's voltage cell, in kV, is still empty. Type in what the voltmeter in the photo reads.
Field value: 0.5 kV
